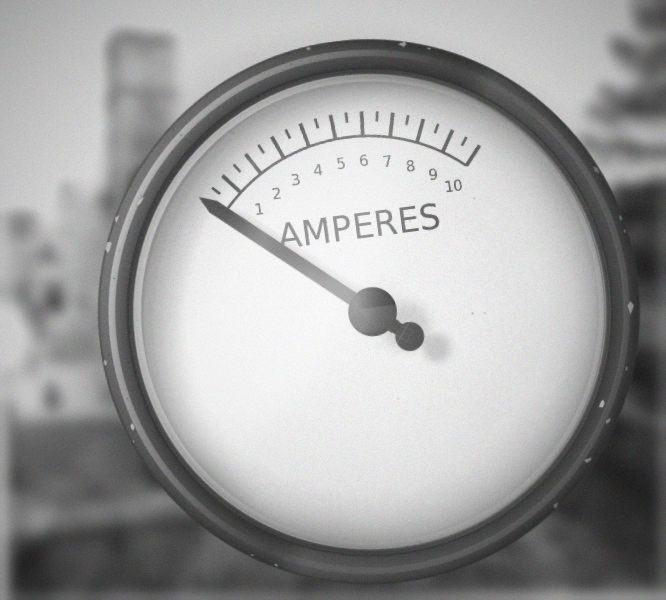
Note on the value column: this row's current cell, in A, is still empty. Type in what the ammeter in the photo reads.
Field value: 0 A
